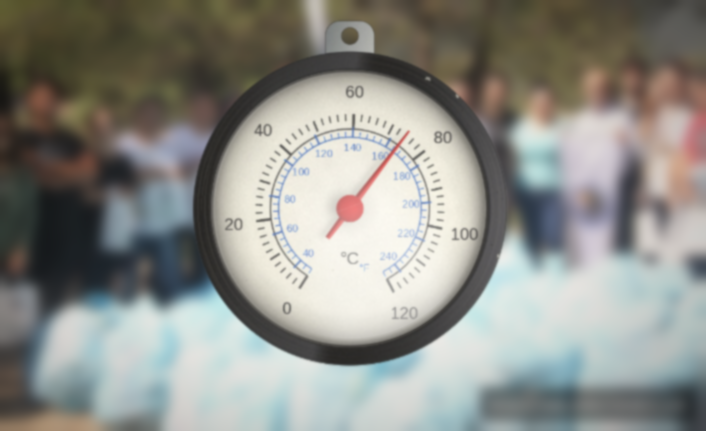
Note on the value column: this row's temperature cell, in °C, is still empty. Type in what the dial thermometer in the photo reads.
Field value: 74 °C
